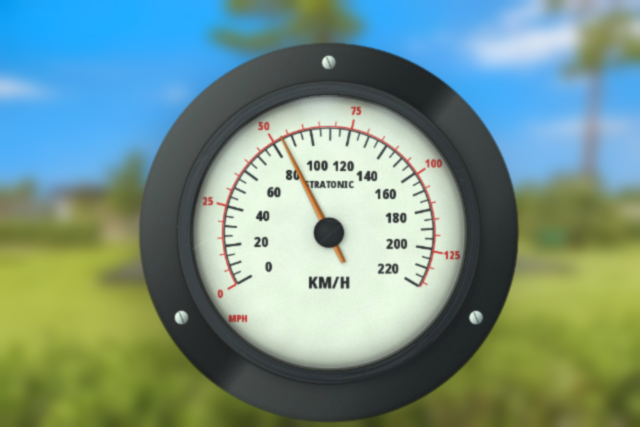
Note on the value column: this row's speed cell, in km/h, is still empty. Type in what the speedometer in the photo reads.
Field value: 85 km/h
